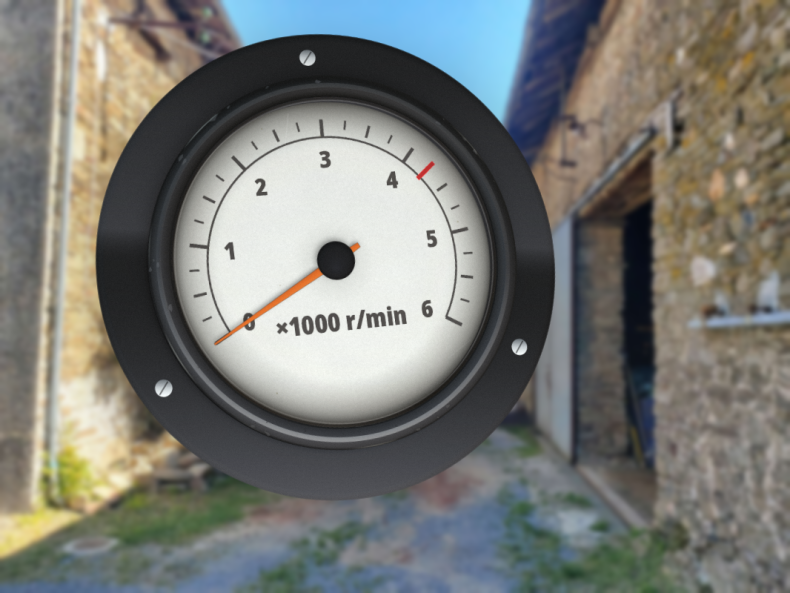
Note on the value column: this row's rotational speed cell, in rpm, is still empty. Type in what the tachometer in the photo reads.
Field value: 0 rpm
